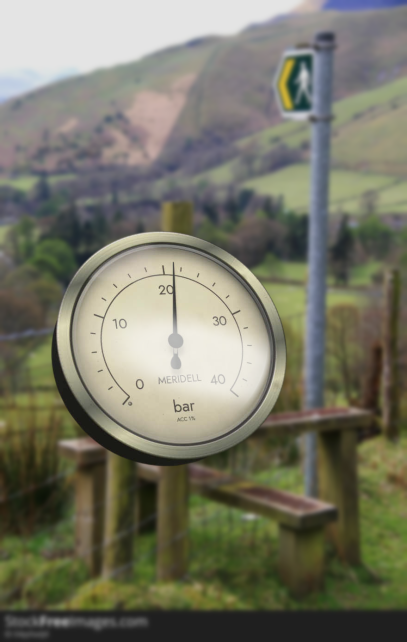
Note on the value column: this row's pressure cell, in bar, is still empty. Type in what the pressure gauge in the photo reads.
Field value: 21 bar
